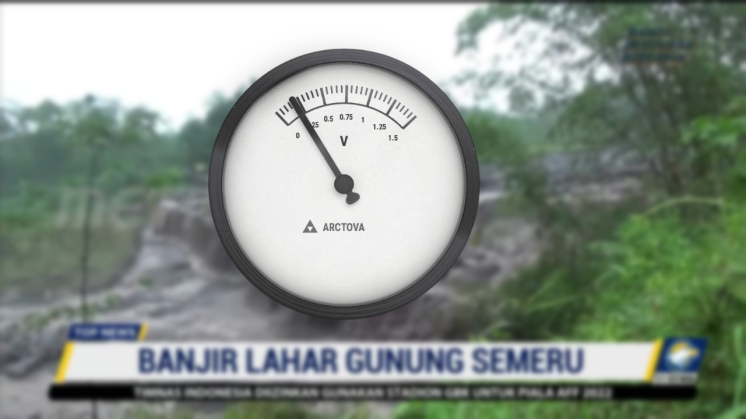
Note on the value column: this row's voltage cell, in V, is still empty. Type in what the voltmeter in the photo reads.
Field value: 0.2 V
